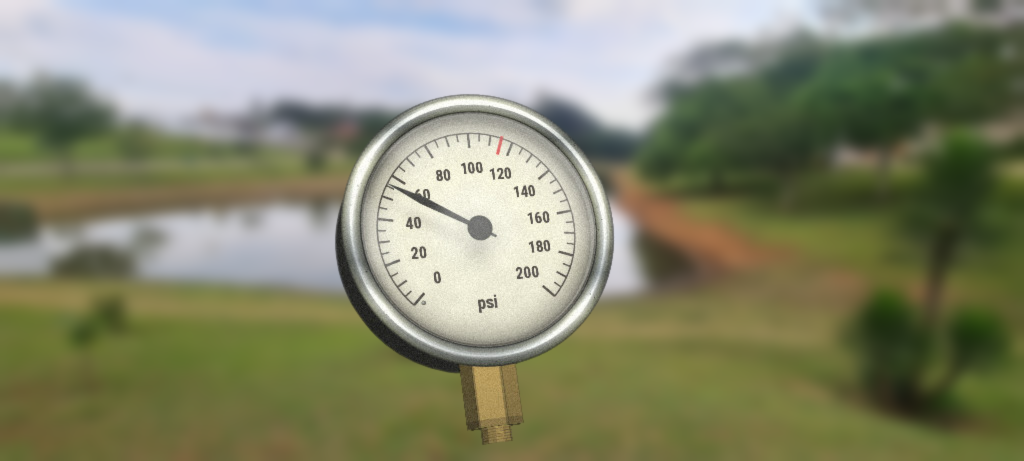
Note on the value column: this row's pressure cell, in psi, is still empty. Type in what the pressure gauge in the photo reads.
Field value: 55 psi
